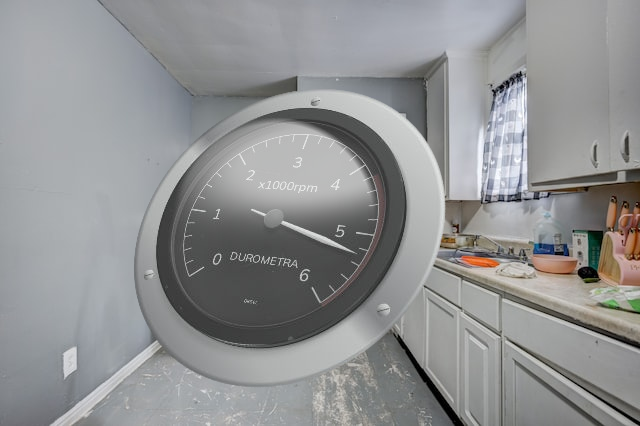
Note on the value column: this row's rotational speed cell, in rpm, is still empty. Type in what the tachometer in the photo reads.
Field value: 5300 rpm
